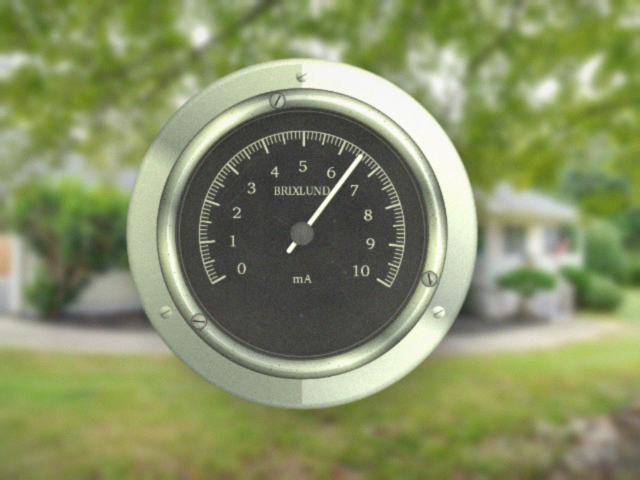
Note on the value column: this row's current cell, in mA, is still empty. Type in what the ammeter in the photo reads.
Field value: 6.5 mA
